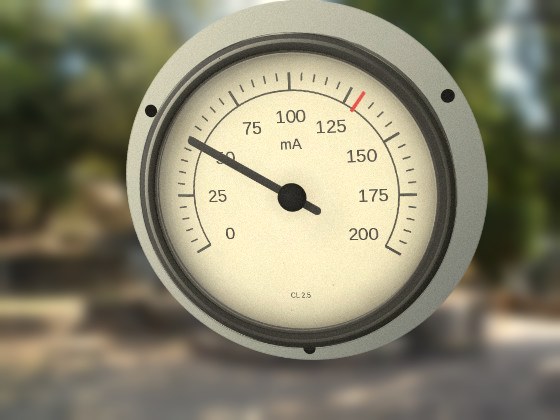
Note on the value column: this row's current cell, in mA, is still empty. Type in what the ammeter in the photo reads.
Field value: 50 mA
